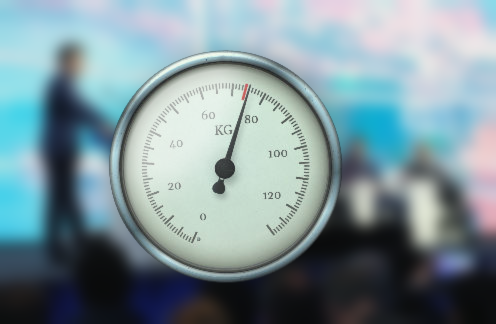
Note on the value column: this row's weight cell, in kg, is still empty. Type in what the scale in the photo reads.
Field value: 75 kg
